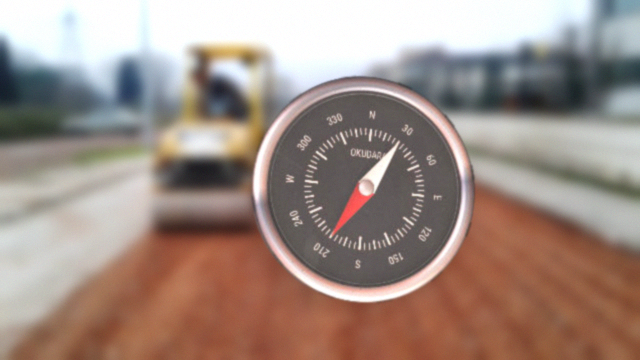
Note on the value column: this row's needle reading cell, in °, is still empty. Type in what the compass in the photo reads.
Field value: 210 °
